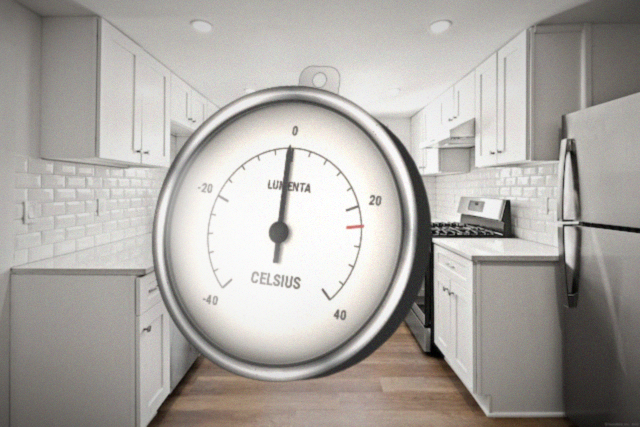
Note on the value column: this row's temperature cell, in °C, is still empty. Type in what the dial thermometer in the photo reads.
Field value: 0 °C
